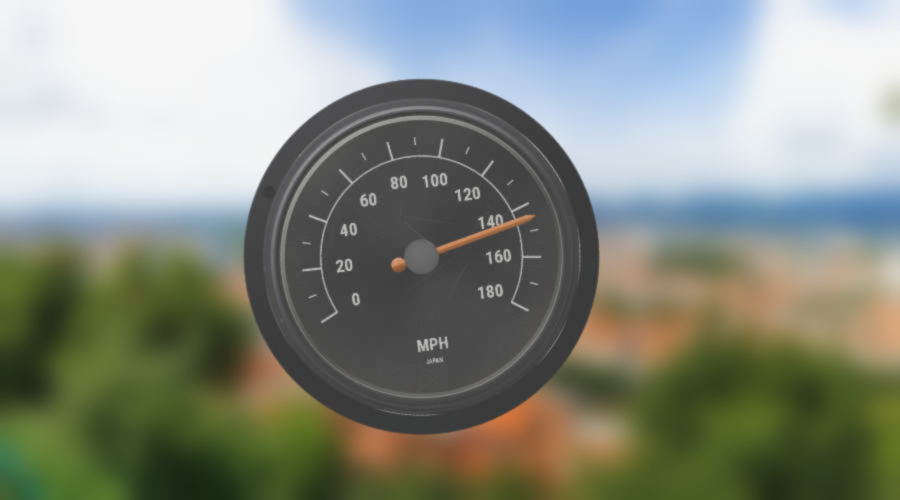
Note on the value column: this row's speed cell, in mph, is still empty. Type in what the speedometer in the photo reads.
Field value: 145 mph
